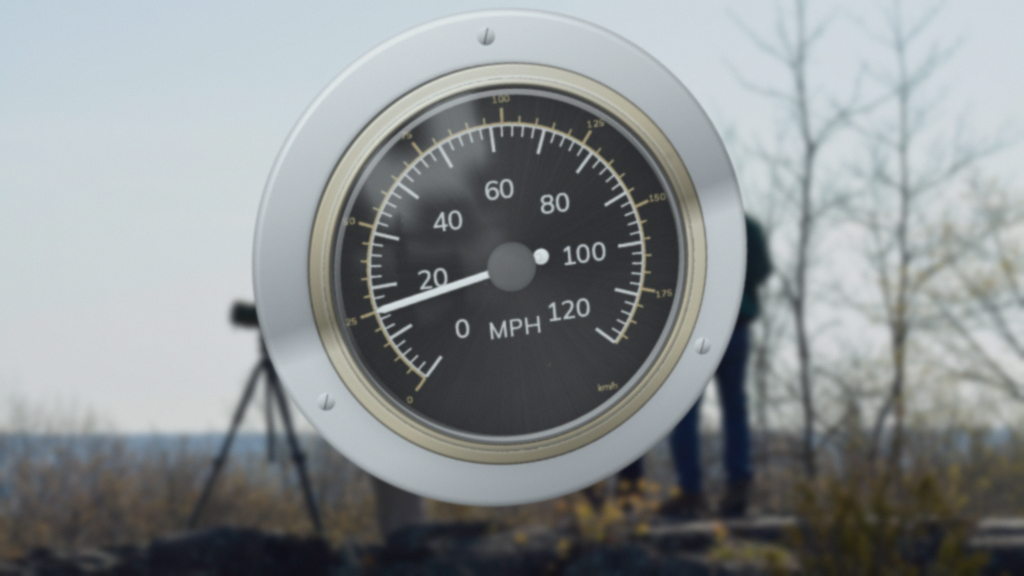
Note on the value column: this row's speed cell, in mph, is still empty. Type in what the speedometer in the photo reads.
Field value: 16 mph
